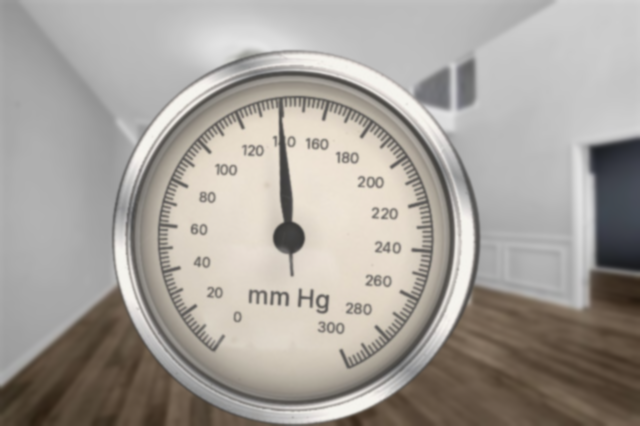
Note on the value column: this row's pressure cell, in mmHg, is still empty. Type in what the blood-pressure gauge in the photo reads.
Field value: 140 mmHg
